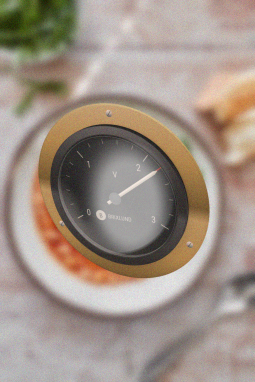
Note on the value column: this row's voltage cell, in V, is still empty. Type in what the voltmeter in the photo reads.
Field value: 2.2 V
